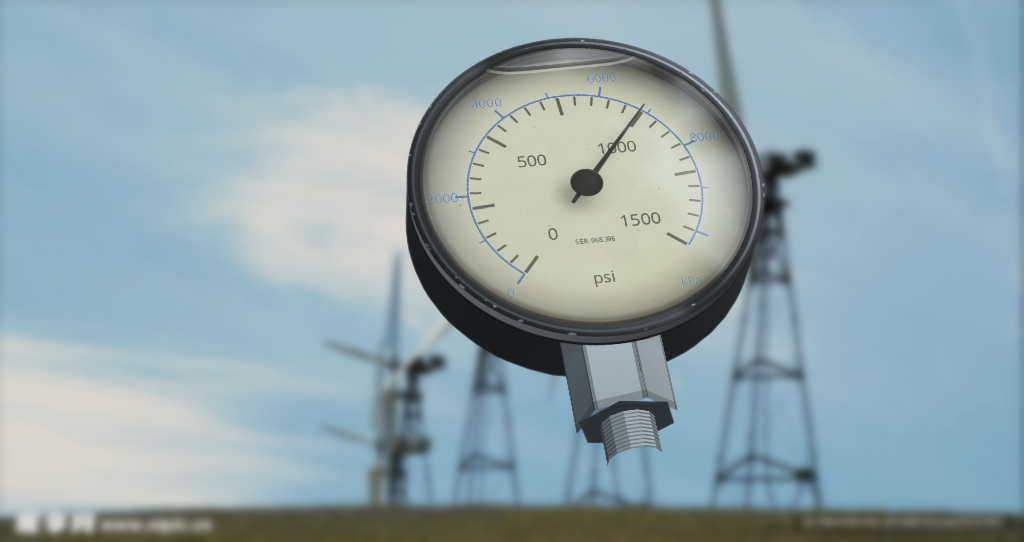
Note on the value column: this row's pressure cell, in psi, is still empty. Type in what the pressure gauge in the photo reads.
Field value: 1000 psi
